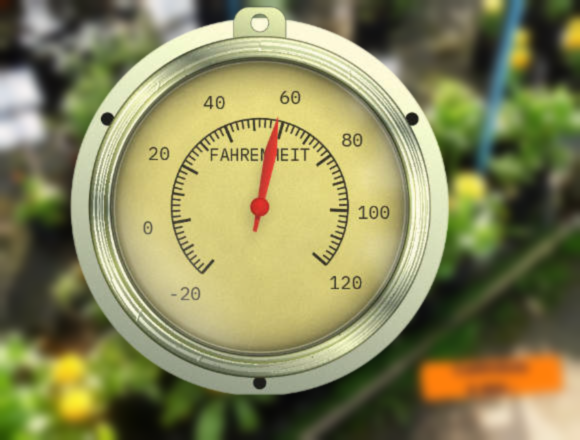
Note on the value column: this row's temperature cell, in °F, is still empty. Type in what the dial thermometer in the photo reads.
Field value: 58 °F
